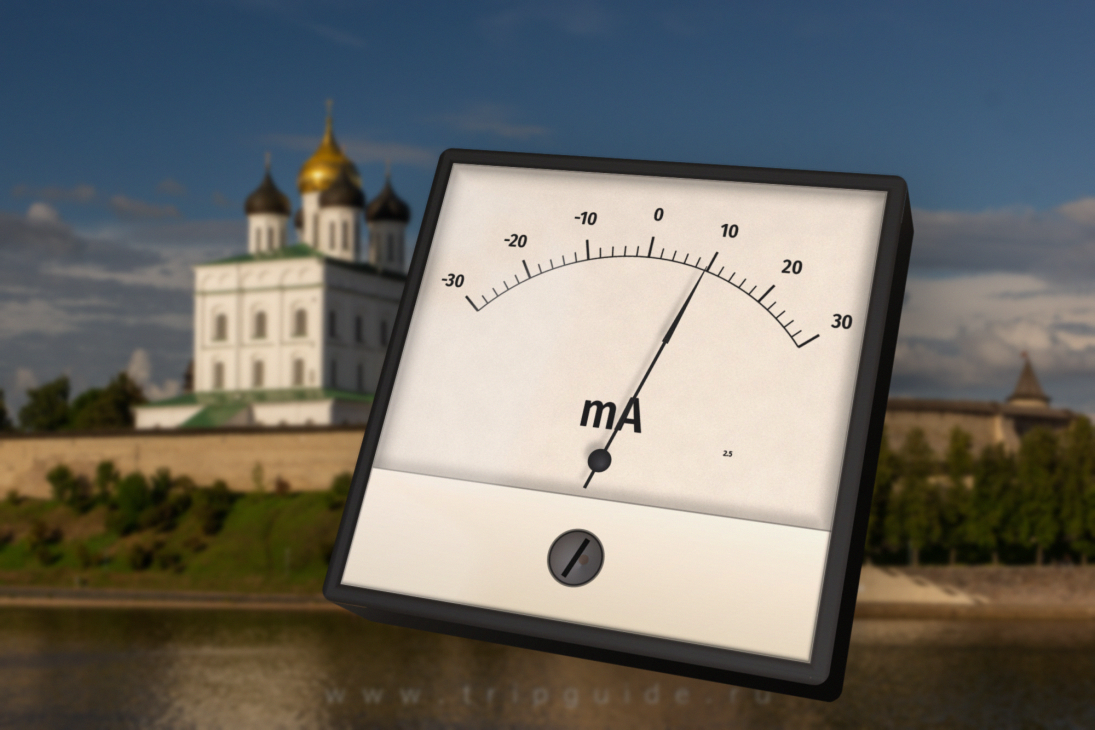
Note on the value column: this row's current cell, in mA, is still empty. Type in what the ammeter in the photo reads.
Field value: 10 mA
